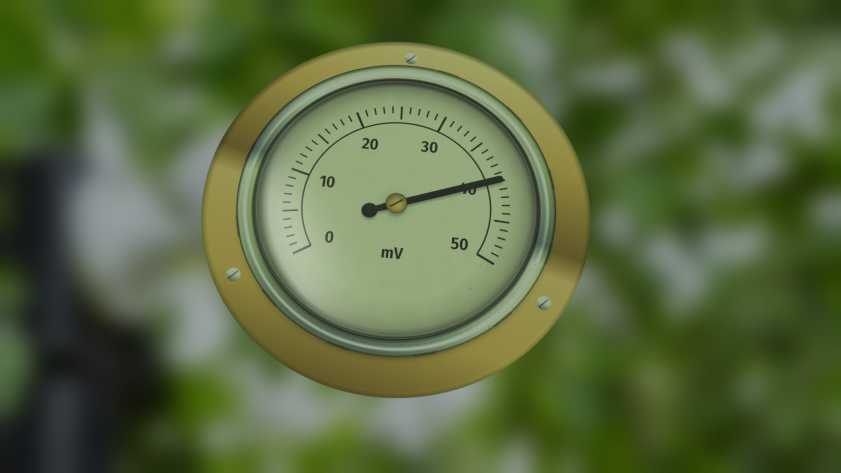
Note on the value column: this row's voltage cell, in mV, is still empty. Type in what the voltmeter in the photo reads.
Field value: 40 mV
